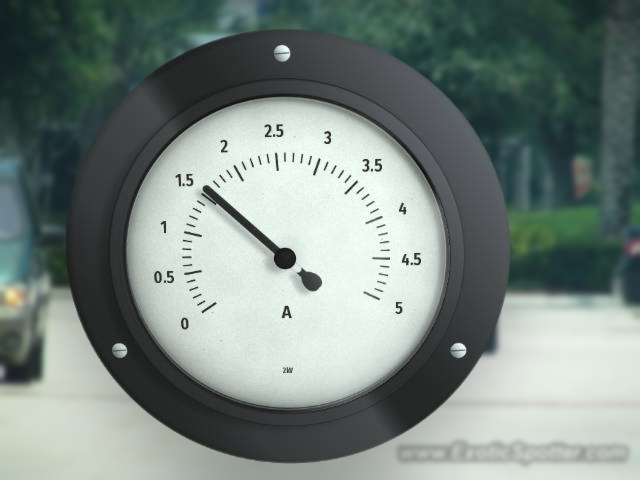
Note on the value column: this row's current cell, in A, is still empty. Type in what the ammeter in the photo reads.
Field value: 1.6 A
